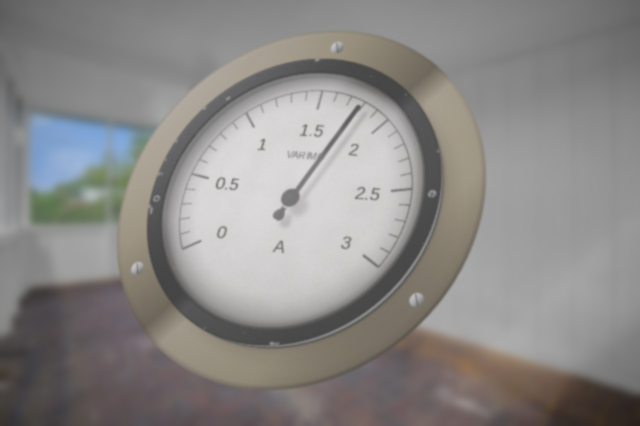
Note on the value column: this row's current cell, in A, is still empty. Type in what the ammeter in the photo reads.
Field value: 1.8 A
